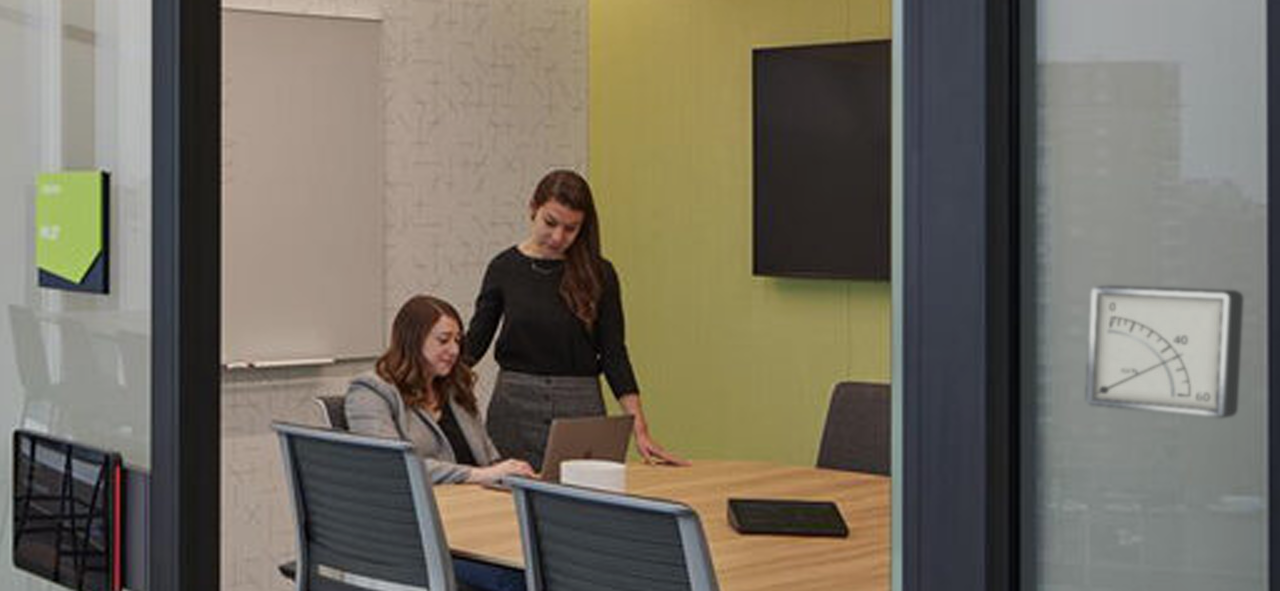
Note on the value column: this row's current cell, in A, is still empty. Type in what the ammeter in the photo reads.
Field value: 45 A
